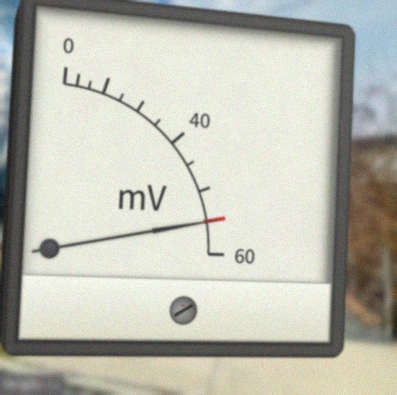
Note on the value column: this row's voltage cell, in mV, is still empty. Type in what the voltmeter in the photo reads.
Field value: 55 mV
